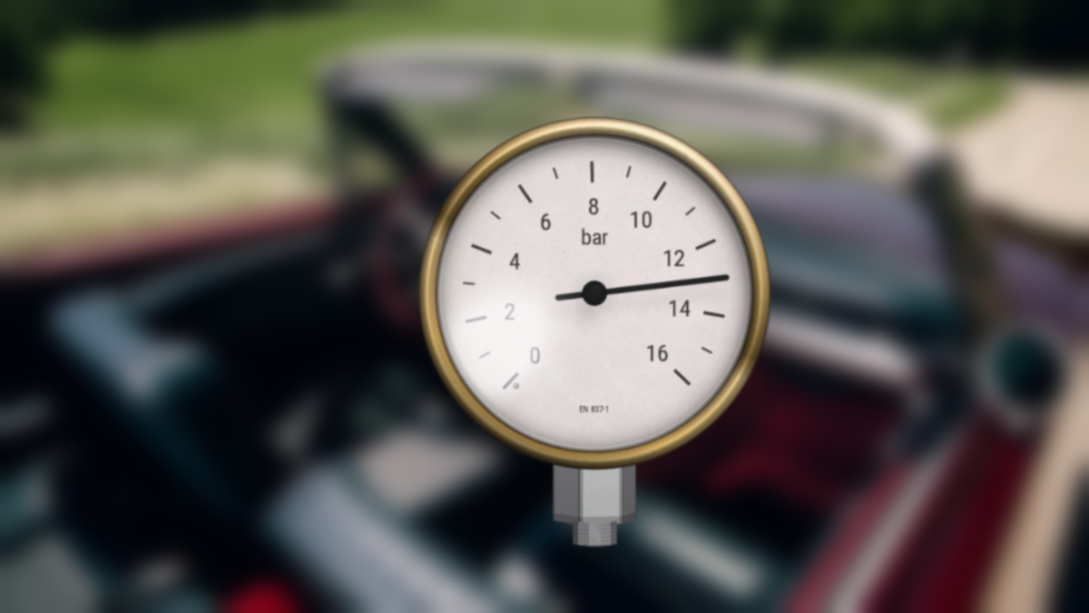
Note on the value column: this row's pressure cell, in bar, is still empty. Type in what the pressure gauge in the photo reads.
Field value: 13 bar
